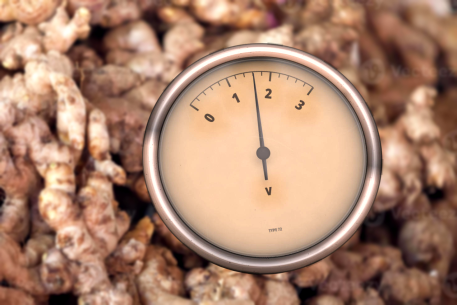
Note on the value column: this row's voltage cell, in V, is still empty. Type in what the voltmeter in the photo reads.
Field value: 1.6 V
